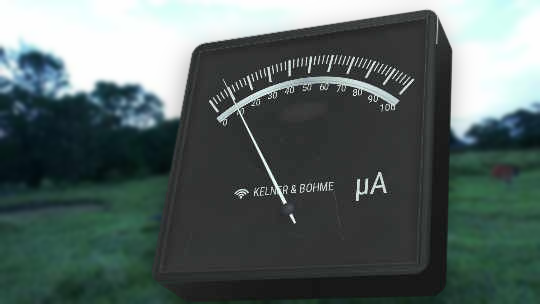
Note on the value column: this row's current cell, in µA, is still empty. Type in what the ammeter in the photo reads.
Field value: 10 µA
